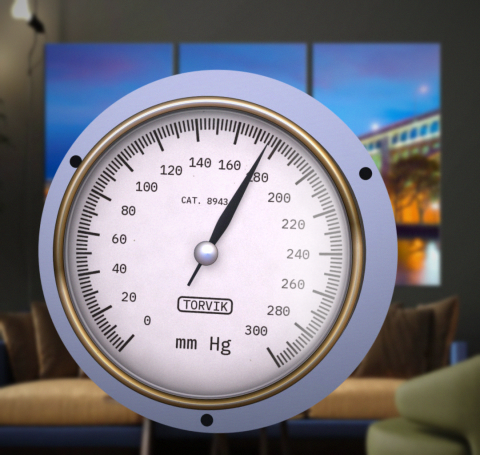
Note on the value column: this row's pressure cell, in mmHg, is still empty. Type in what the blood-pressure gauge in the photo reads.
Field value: 176 mmHg
